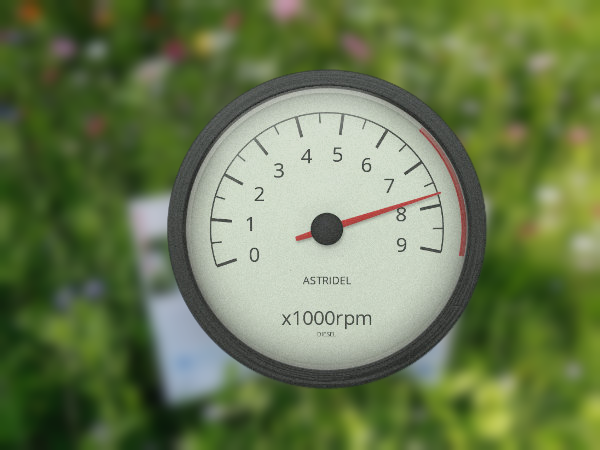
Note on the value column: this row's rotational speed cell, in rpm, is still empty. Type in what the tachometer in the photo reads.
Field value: 7750 rpm
